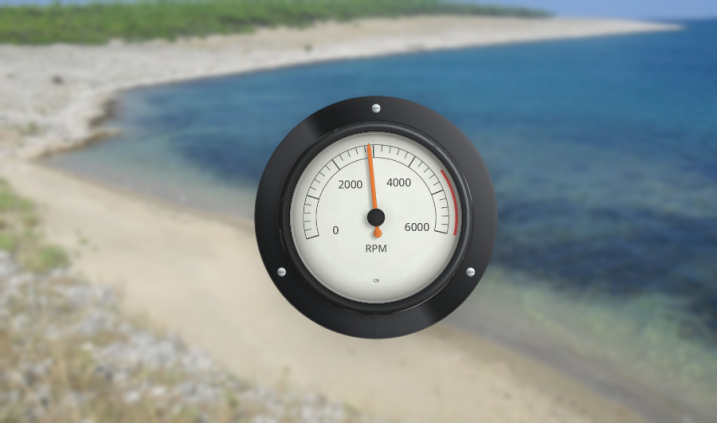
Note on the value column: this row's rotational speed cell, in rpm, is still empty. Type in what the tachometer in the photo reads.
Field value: 2900 rpm
